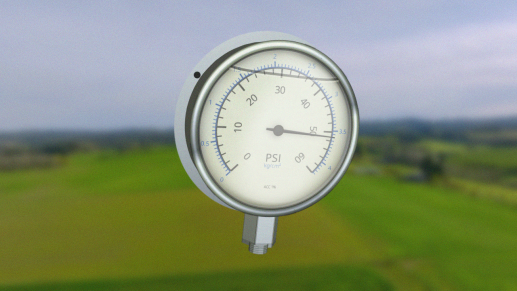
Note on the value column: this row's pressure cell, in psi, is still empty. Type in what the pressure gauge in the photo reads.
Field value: 51 psi
